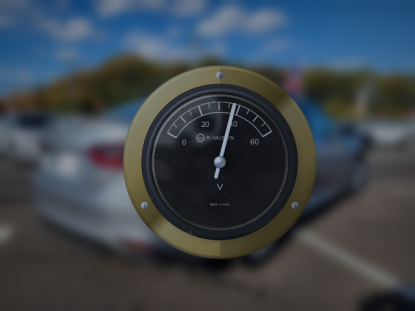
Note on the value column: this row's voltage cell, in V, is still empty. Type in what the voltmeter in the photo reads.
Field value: 37.5 V
